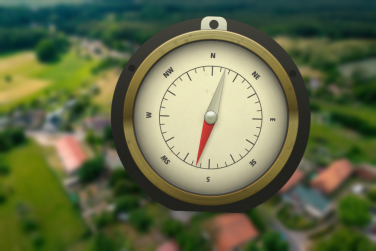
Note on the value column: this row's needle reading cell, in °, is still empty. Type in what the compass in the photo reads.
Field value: 195 °
